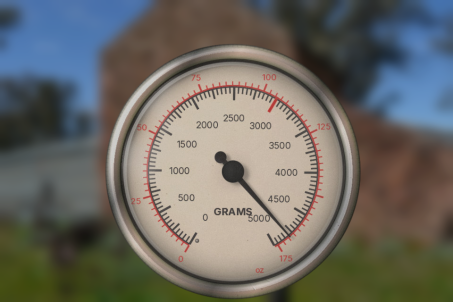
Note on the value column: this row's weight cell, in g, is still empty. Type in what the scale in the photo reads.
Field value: 4800 g
